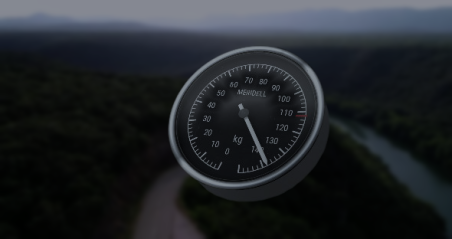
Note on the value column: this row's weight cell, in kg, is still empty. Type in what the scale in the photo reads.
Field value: 138 kg
